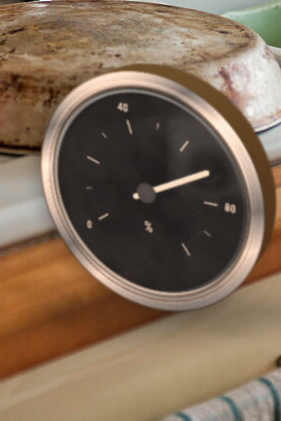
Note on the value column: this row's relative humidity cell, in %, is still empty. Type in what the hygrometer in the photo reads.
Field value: 70 %
